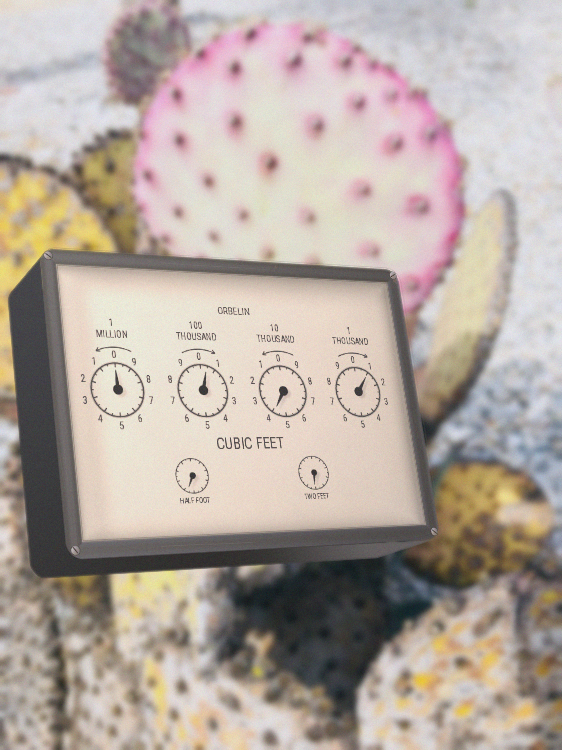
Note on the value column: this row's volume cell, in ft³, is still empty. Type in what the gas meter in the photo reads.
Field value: 4100 ft³
